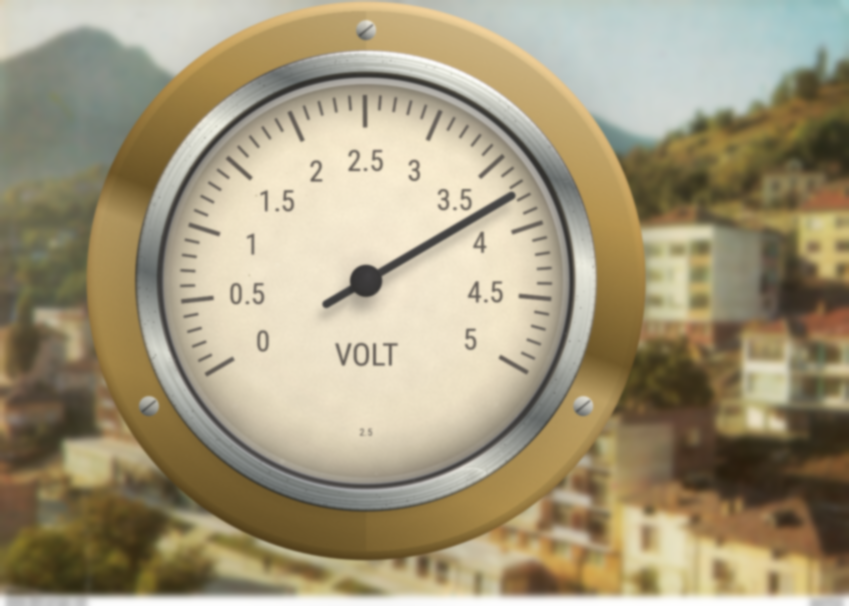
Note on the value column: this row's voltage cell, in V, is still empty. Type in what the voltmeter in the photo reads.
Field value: 3.75 V
